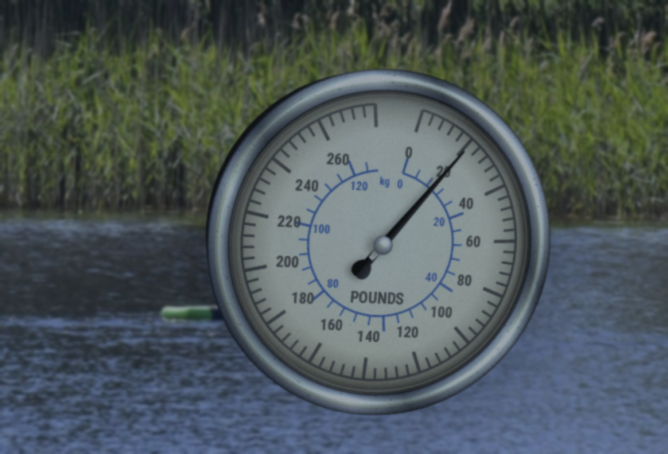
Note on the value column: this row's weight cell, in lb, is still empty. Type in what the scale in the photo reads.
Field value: 20 lb
